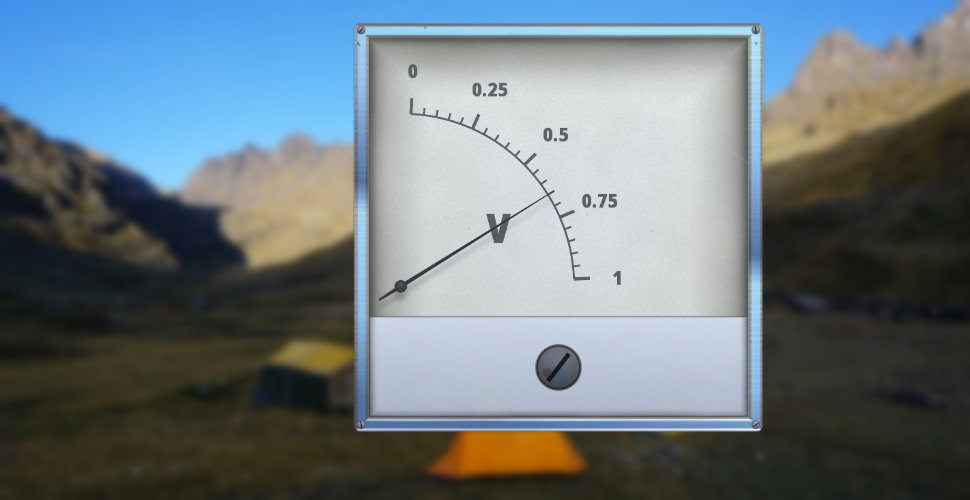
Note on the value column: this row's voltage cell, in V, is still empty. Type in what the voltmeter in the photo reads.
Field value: 0.65 V
